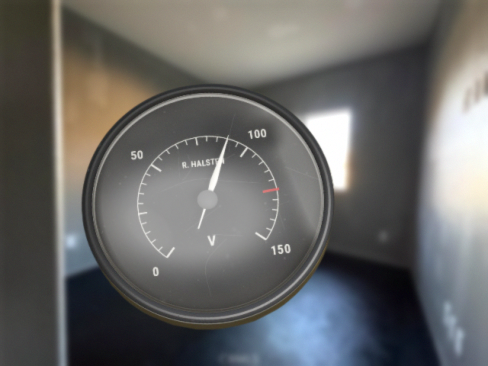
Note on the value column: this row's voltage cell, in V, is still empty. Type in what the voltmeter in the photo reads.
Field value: 90 V
